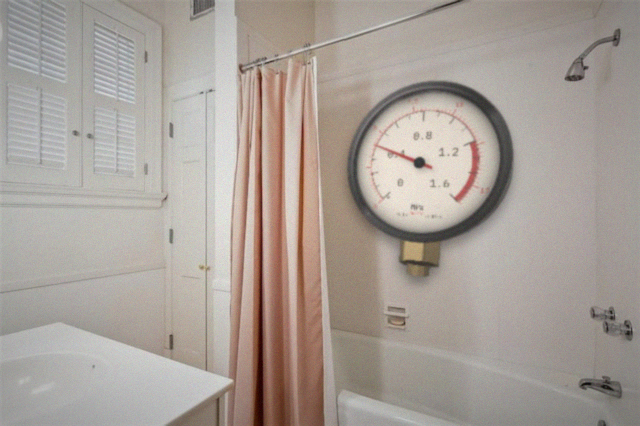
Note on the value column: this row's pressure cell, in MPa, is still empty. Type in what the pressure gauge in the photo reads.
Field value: 0.4 MPa
